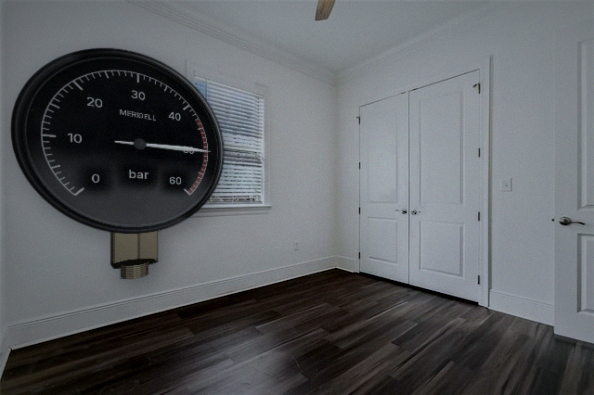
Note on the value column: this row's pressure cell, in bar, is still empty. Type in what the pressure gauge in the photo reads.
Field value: 50 bar
